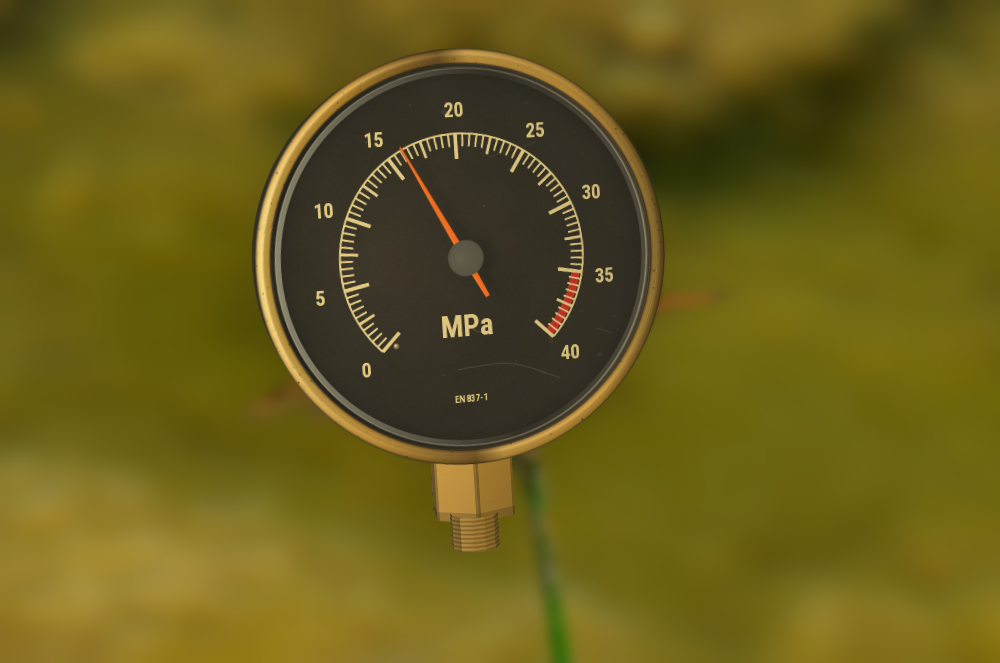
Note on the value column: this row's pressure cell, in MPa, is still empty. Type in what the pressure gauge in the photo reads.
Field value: 16 MPa
